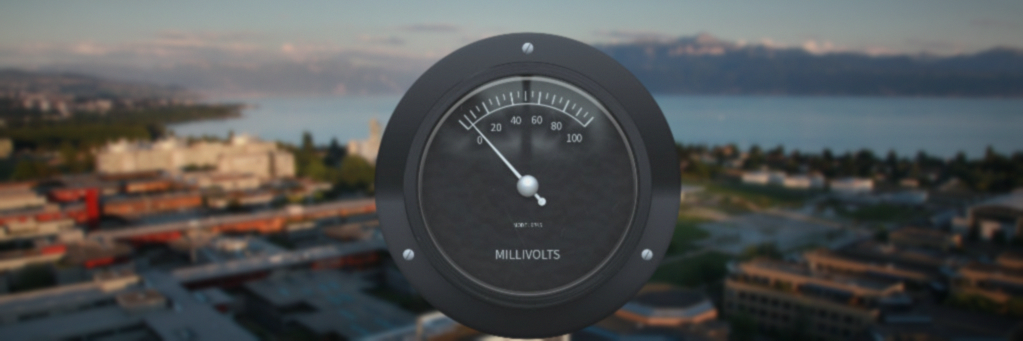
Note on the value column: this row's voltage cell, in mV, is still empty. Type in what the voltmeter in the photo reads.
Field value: 5 mV
